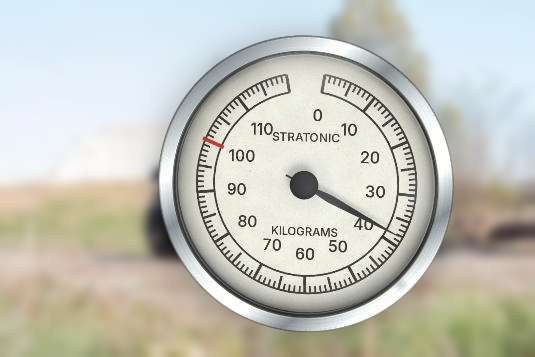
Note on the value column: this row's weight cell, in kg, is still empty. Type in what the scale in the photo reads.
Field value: 38 kg
